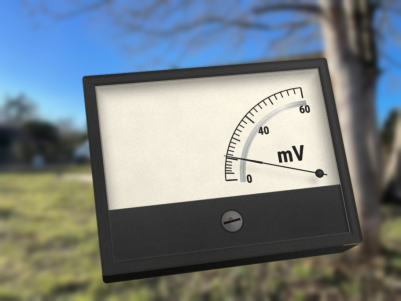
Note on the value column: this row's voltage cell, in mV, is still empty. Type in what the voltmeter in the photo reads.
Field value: 20 mV
